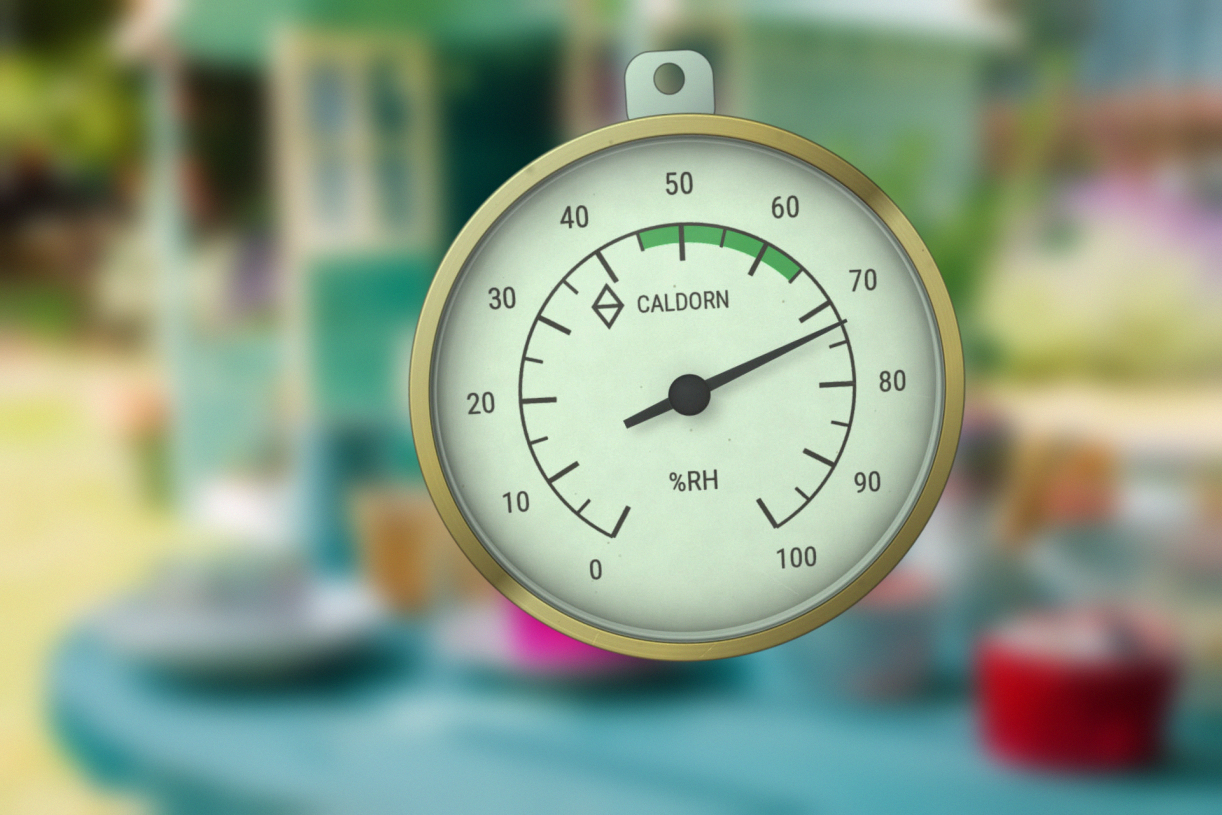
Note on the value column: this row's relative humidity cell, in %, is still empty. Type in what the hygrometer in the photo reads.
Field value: 72.5 %
